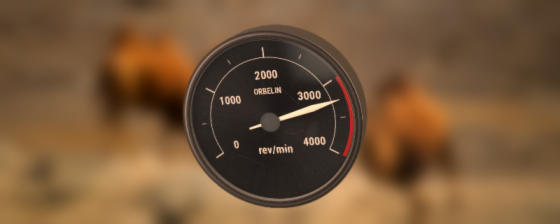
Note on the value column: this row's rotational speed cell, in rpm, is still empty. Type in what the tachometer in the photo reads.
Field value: 3250 rpm
